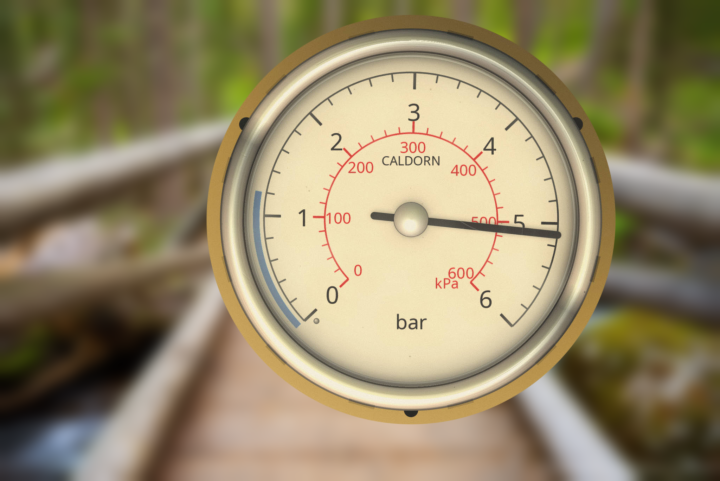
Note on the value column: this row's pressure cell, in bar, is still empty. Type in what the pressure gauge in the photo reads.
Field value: 5.1 bar
